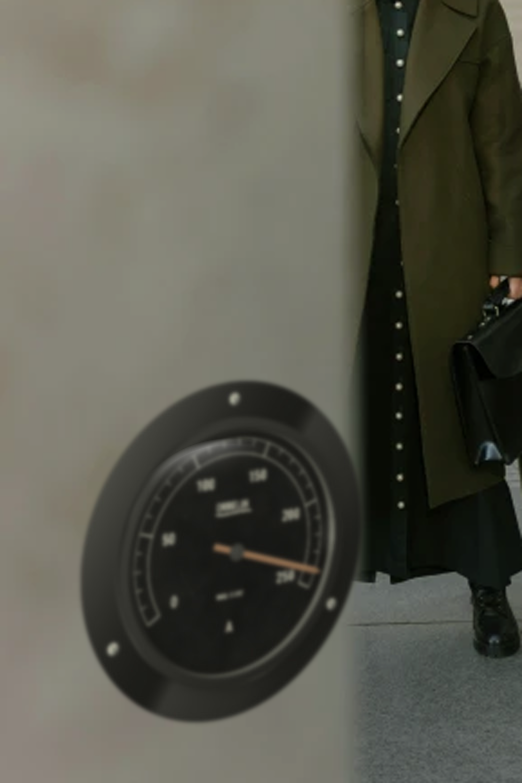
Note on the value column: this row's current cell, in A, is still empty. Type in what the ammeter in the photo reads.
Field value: 240 A
